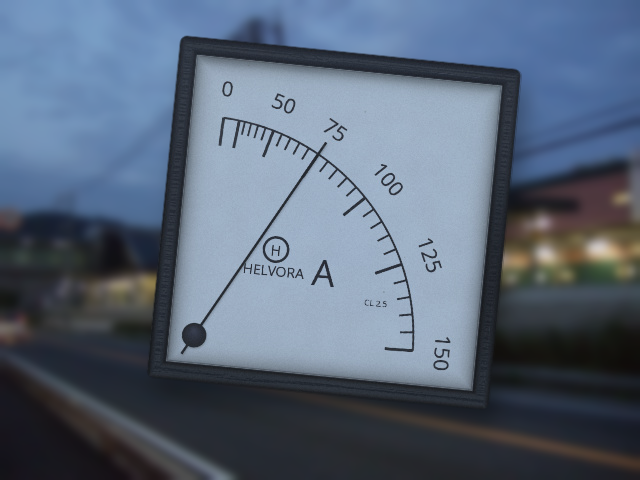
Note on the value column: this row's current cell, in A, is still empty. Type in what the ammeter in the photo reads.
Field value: 75 A
